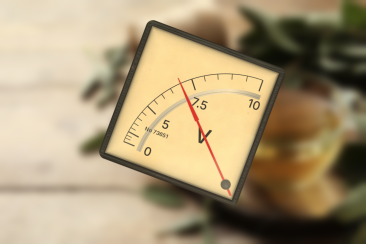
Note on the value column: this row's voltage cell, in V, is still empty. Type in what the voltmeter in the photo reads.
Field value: 7 V
